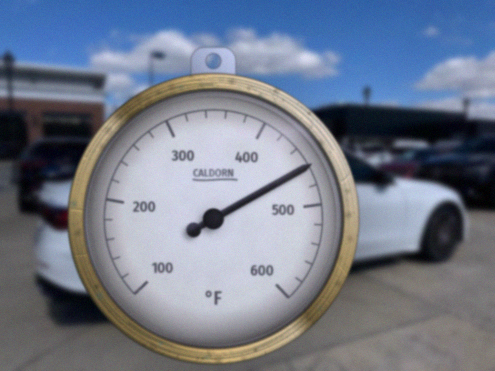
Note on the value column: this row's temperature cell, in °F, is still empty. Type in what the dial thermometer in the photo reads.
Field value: 460 °F
